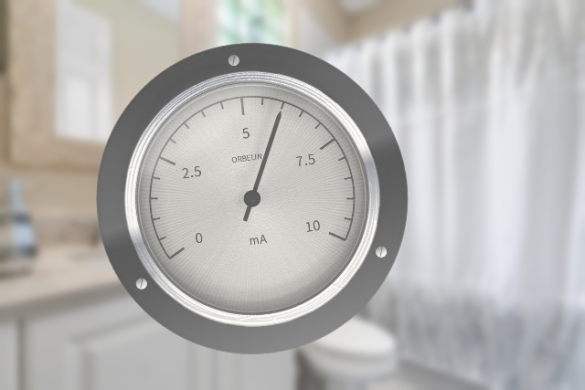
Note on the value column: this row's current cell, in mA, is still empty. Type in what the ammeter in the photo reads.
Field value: 6 mA
